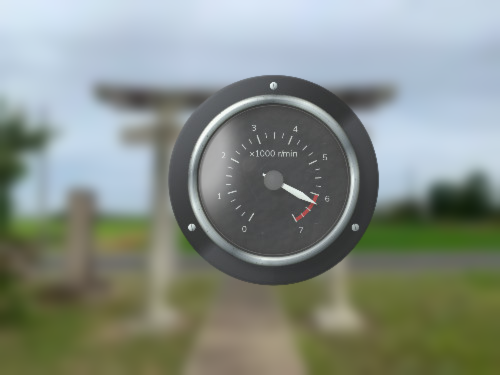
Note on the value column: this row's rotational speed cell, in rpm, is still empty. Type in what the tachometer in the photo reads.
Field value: 6250 rpm
